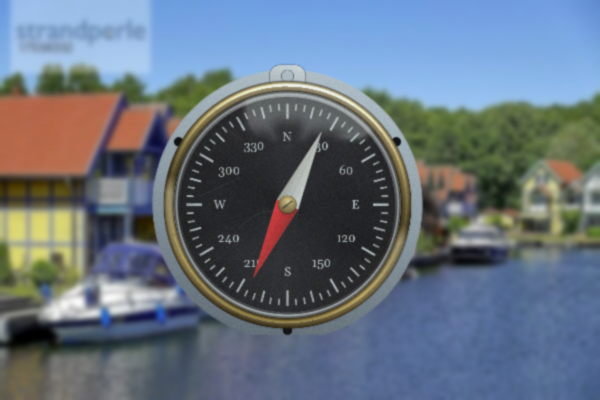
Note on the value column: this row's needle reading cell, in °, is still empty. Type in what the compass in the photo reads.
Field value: 205 °
